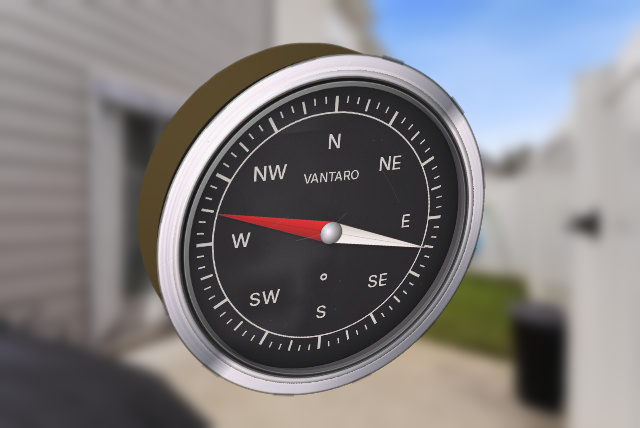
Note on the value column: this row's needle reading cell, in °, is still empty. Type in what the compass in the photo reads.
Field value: 285 °
